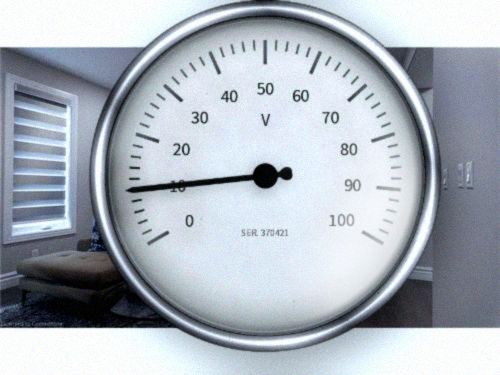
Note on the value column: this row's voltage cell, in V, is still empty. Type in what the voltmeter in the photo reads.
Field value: 10 V
